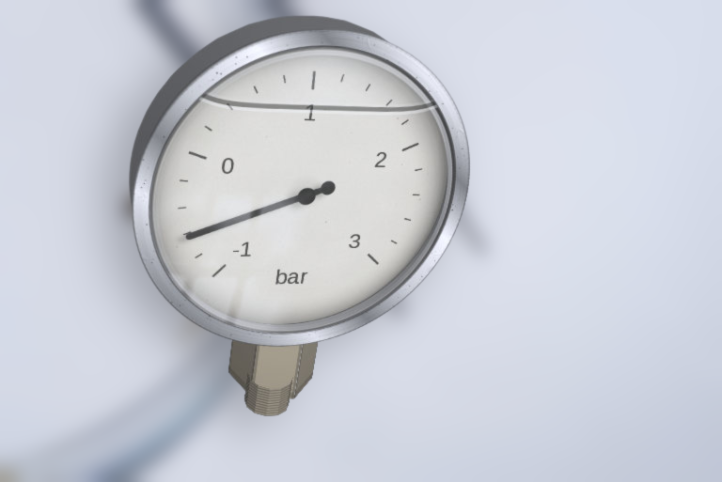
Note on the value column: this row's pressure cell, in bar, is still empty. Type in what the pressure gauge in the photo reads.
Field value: -0.6 bar
